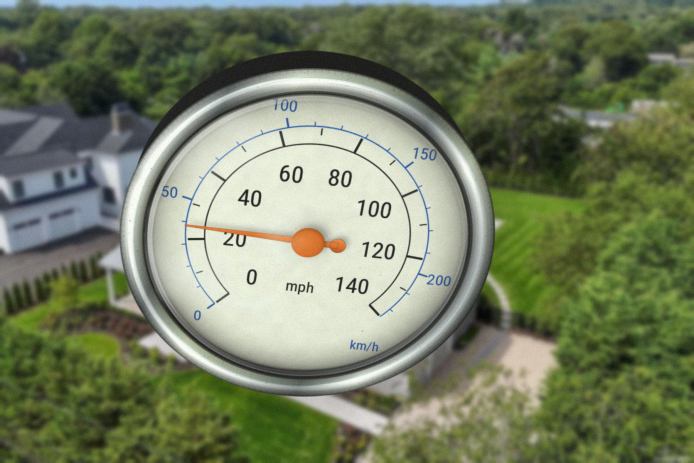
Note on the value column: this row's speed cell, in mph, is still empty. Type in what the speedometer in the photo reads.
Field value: 25 mph
